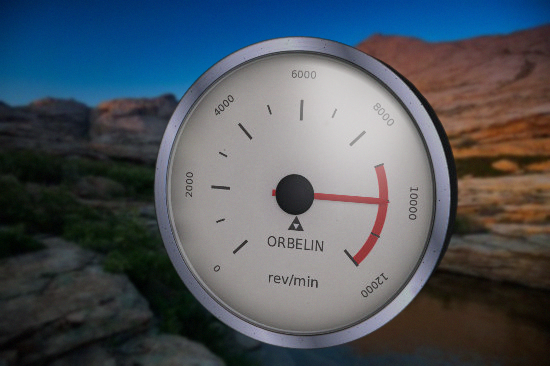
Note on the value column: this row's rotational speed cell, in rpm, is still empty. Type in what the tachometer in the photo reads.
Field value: 10000 rpm
